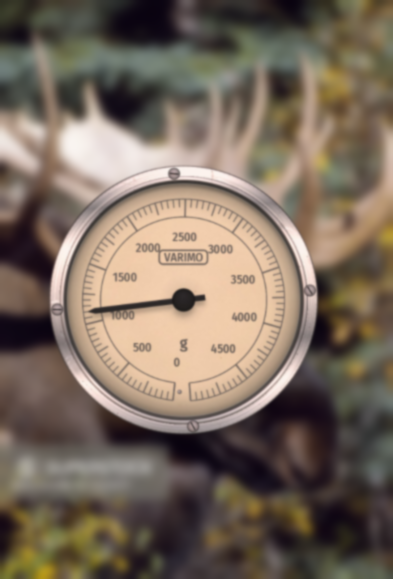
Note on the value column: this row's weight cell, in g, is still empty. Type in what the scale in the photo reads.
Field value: 1100 g
